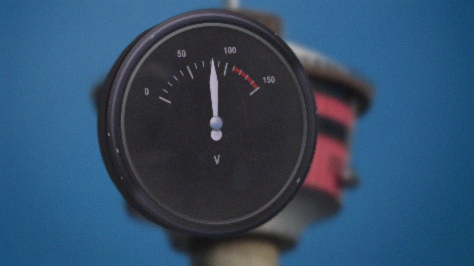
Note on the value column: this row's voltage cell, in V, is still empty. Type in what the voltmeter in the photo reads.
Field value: 80 V
